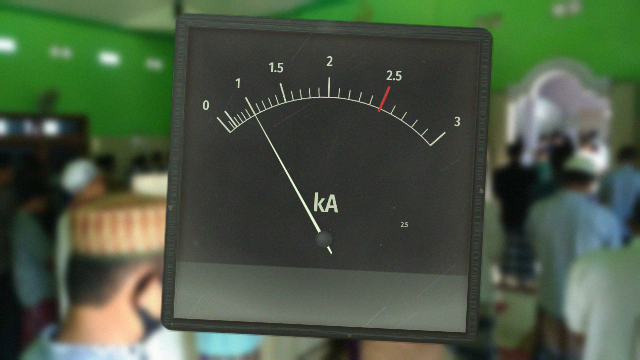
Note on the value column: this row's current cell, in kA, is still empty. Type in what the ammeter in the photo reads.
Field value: 1 kA
